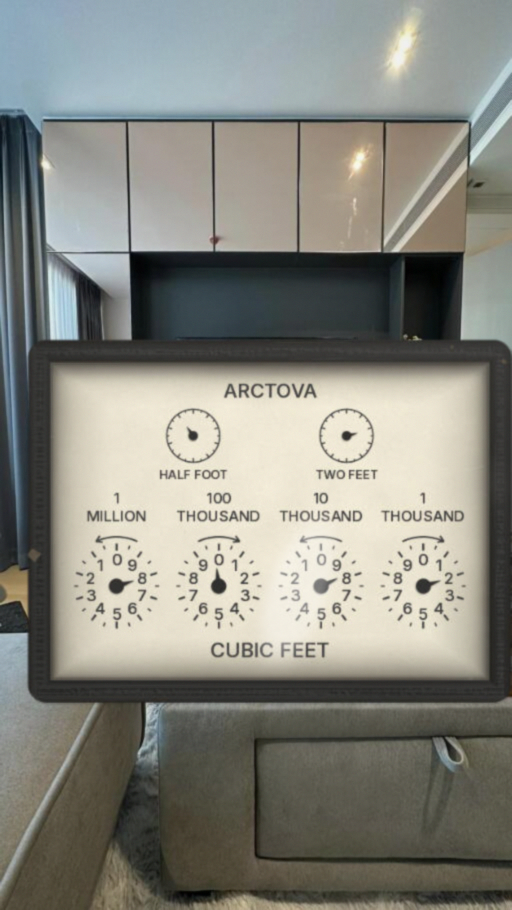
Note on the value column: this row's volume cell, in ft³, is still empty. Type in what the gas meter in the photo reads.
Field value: 798200 ft³
